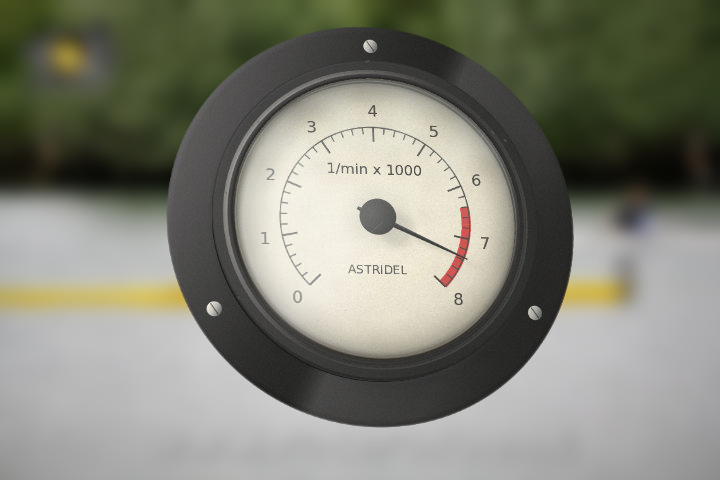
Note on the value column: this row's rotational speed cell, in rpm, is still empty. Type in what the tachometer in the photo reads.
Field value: 7400 rpm
